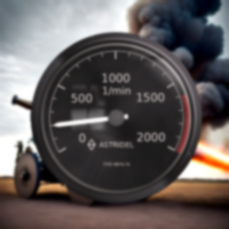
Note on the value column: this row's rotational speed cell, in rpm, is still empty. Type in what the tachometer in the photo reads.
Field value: 200 rpm
